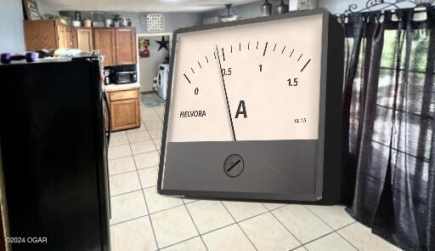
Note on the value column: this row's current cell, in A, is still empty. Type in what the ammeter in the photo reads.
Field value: 0.45 A
